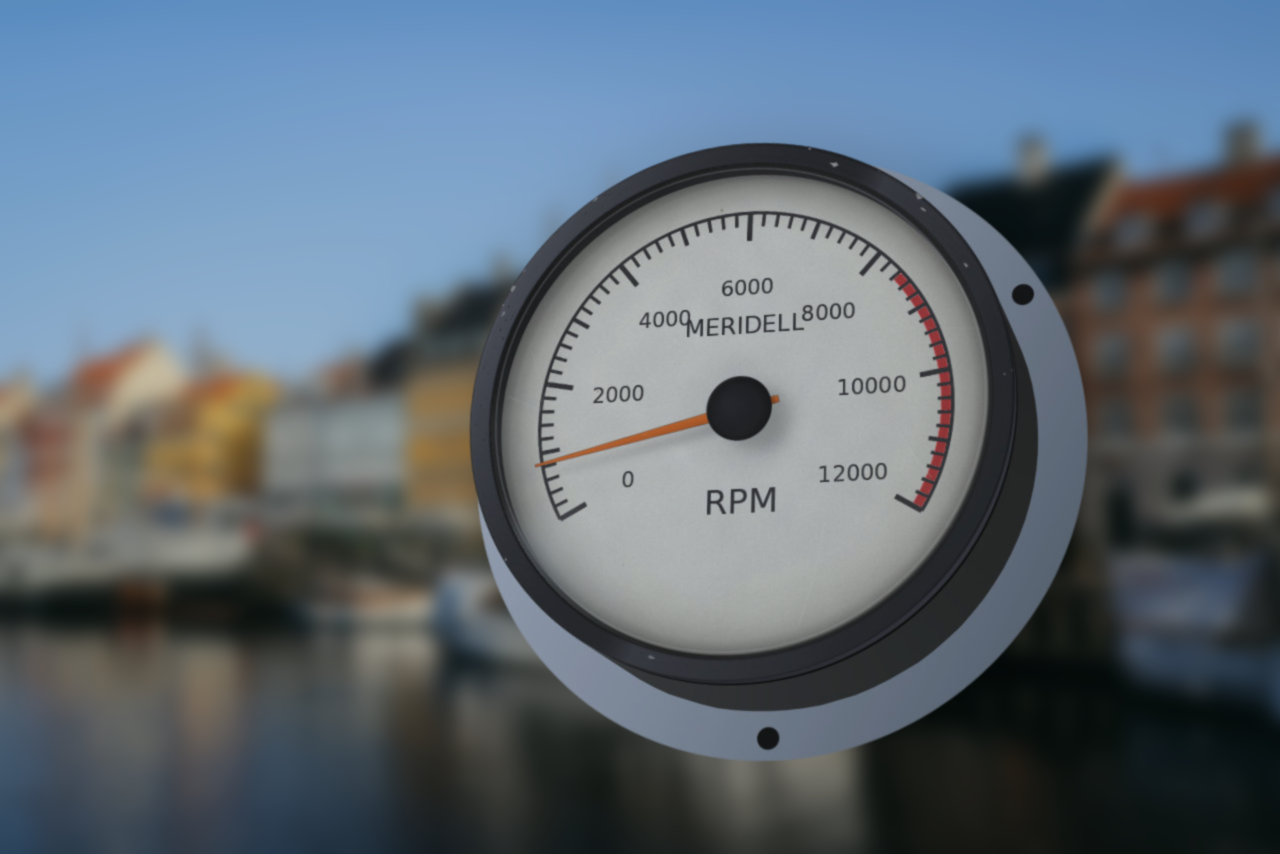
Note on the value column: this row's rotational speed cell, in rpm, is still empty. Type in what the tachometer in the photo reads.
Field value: 800 rpm
